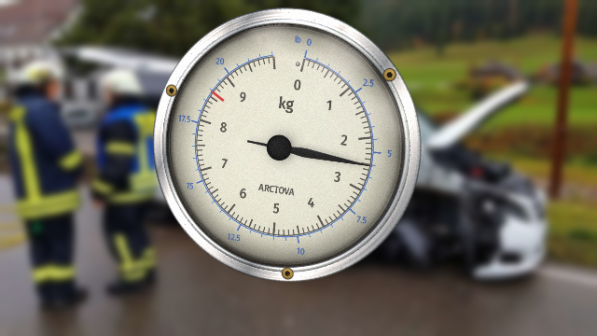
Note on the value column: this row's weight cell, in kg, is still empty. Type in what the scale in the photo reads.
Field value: 2.5 kg
